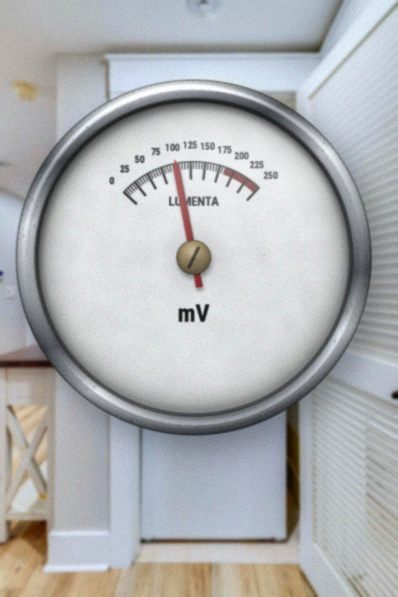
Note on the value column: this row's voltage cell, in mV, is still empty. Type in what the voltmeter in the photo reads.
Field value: 100 mV
